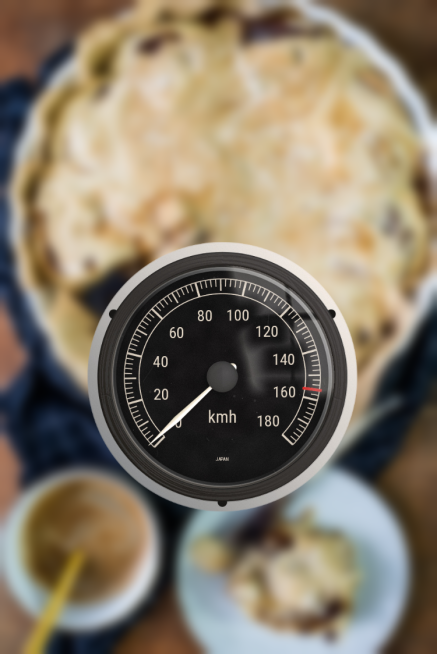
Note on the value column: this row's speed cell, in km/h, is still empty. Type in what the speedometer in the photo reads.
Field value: 2 km/h
